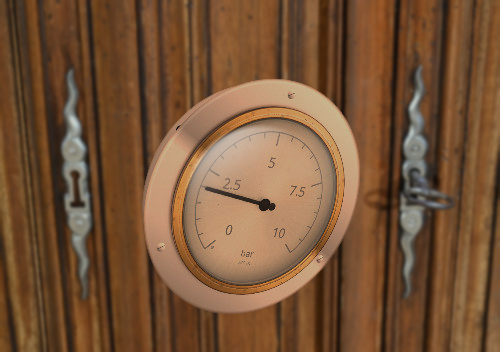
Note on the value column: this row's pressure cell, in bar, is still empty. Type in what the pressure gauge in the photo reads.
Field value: 2 bar
